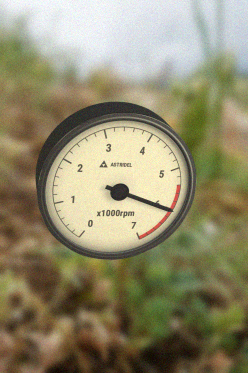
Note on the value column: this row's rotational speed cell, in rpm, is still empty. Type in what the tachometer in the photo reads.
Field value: 6000 rpm
